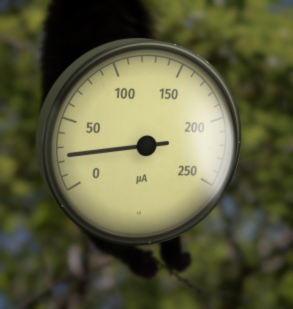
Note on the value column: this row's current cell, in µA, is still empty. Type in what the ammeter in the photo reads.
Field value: 25 µA
